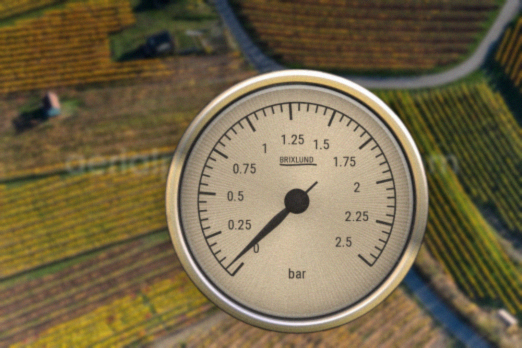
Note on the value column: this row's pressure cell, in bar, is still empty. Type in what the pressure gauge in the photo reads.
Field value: 0.05 bar
